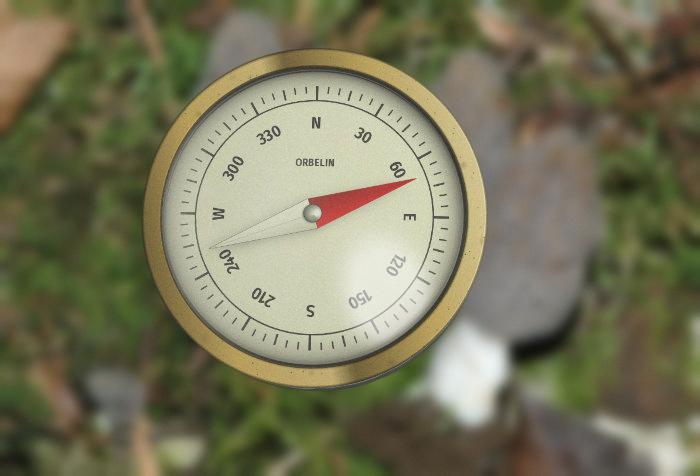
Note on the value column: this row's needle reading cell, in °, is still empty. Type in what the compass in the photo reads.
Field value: 70 °
